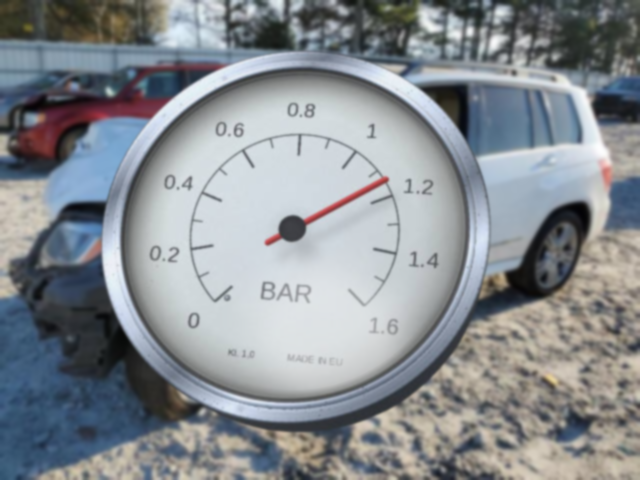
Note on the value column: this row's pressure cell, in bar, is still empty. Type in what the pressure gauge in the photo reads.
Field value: 1.15 bar
